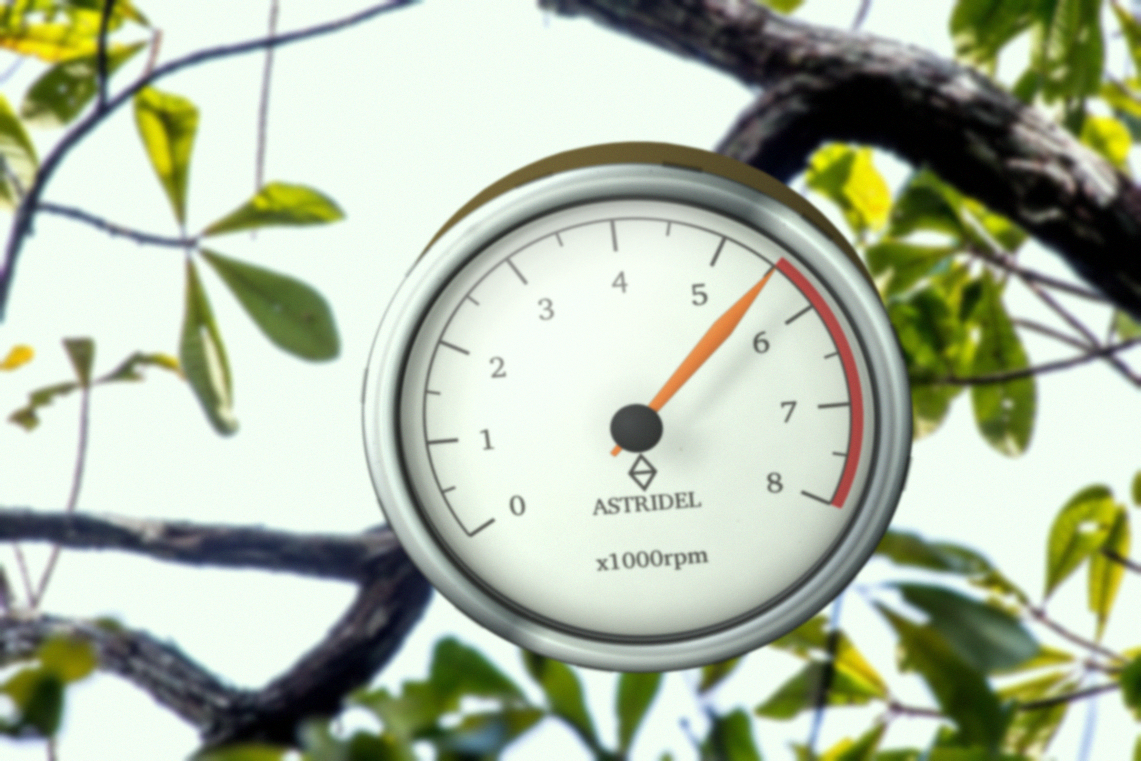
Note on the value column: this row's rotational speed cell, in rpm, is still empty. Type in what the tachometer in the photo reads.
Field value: 5500 rpm
